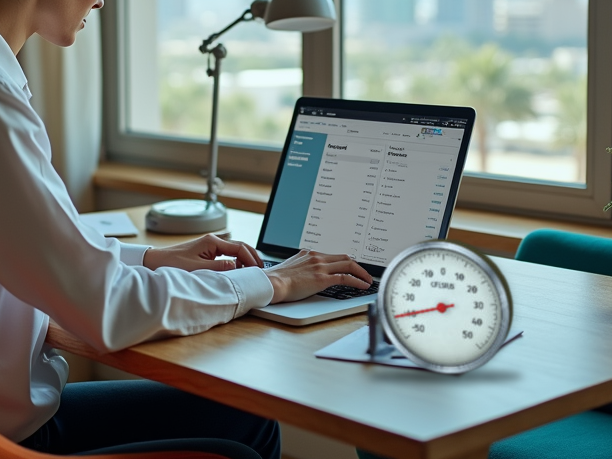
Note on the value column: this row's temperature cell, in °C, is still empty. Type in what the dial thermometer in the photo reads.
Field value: -40 °C
